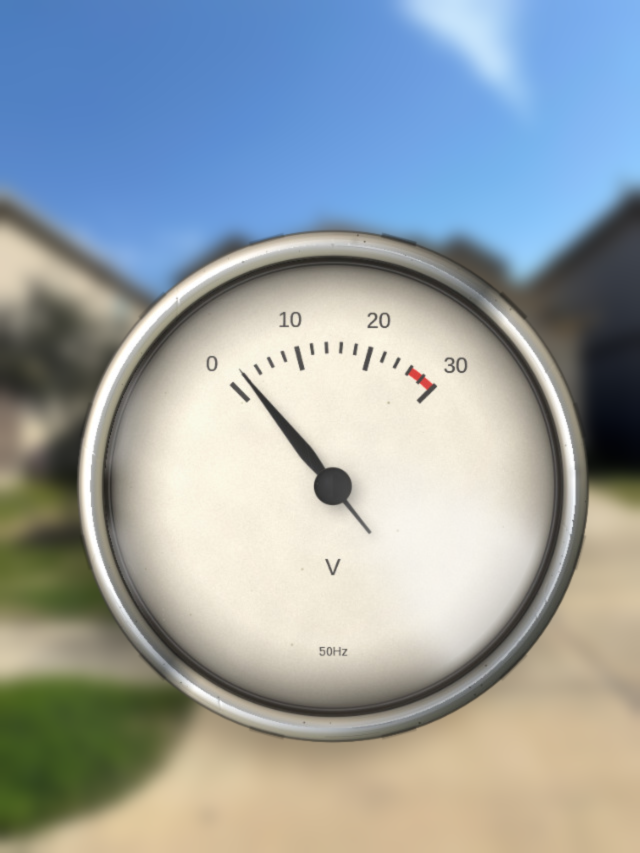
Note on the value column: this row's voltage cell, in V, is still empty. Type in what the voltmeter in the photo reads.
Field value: 2 V
